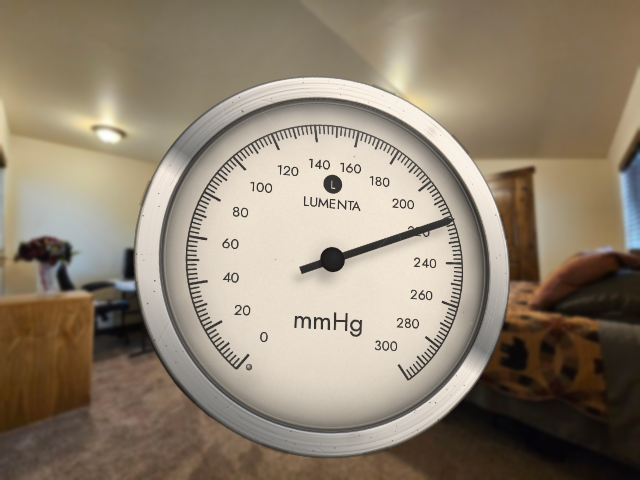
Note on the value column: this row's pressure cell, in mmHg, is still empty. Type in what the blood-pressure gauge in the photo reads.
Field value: 220 mmHg
